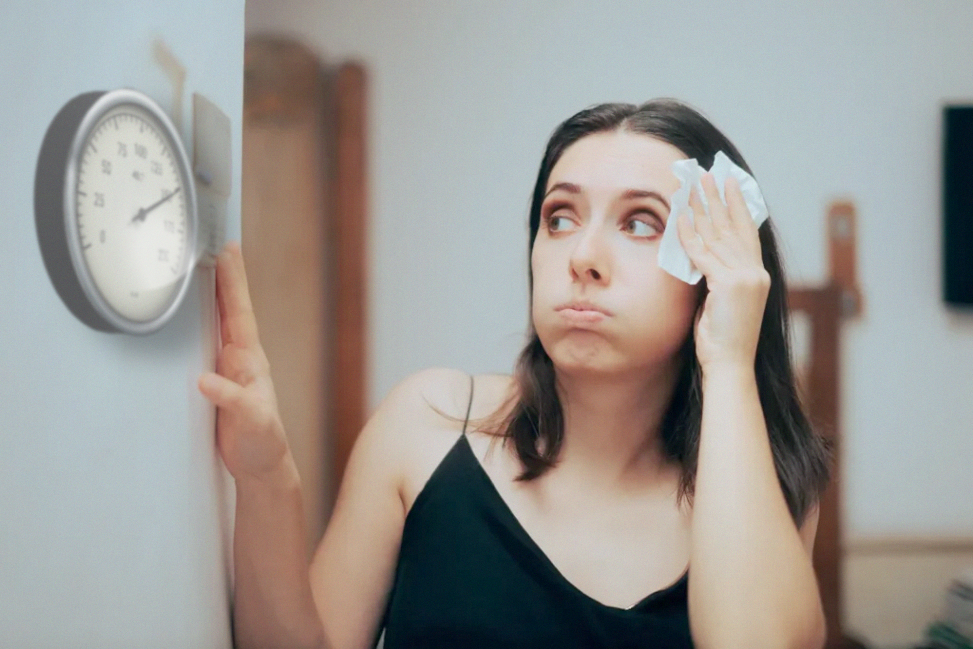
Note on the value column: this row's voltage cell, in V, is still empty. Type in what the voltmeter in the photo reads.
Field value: 150 V
